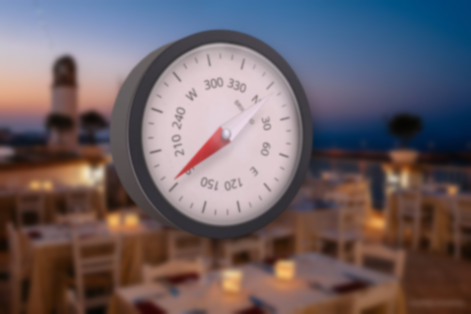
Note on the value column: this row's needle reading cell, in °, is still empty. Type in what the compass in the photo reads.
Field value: 185 °
